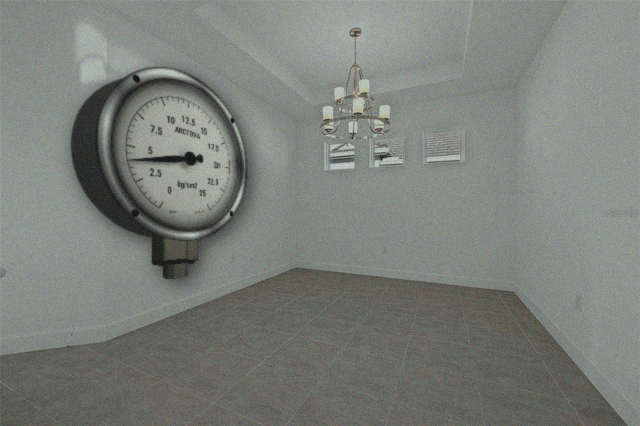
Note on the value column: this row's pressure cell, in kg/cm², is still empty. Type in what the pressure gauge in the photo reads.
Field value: 4 kg/cm²
